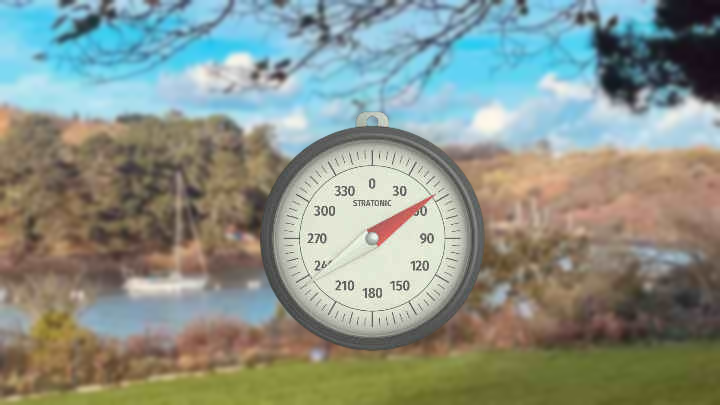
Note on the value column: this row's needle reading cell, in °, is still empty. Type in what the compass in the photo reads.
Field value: 55 °
